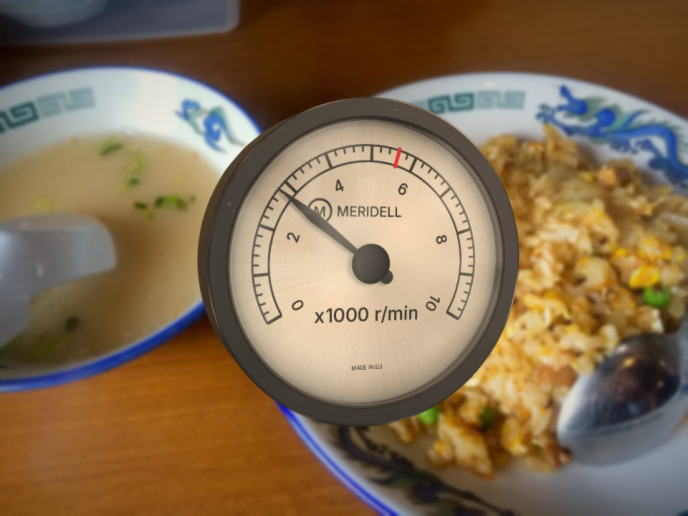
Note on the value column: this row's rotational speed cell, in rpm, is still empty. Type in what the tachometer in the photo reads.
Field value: 2800 rpm
